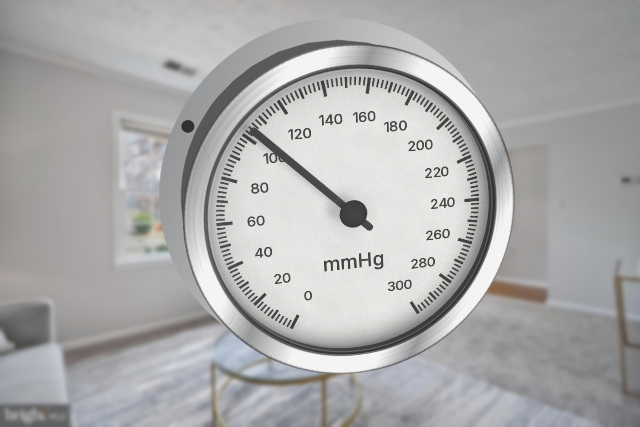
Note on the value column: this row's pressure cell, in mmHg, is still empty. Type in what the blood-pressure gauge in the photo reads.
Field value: 104 mmHg
